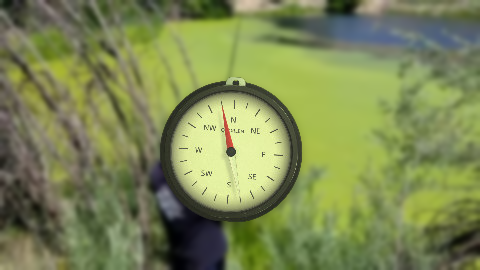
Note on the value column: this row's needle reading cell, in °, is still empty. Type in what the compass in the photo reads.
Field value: 345 °
